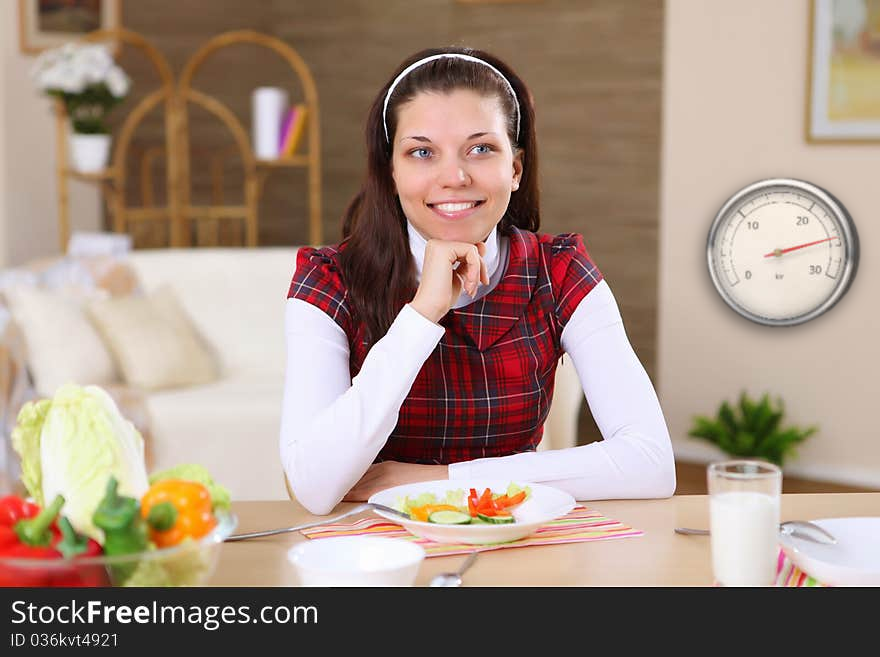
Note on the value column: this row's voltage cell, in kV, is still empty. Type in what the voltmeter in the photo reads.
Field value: 25 kV
